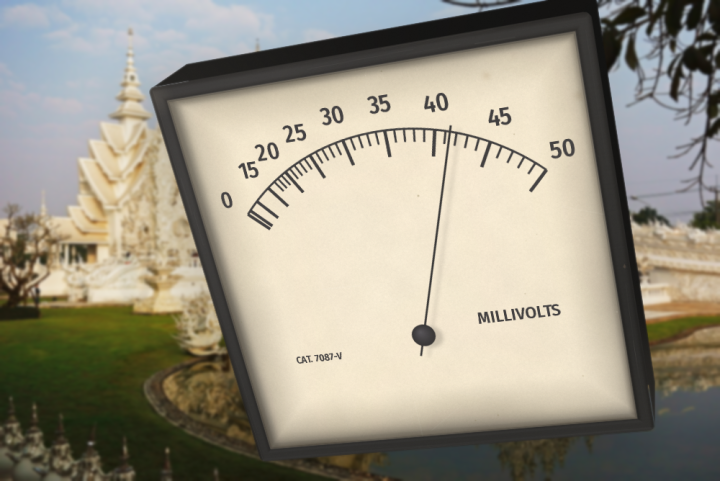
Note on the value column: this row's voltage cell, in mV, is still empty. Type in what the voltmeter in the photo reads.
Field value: 41.5 mV
